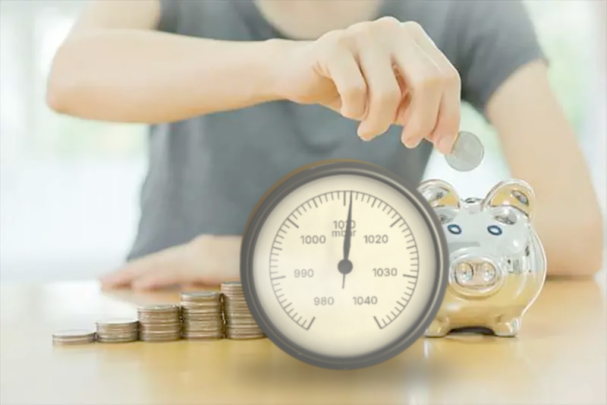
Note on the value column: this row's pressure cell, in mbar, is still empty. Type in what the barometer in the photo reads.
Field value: 1011 mbar
